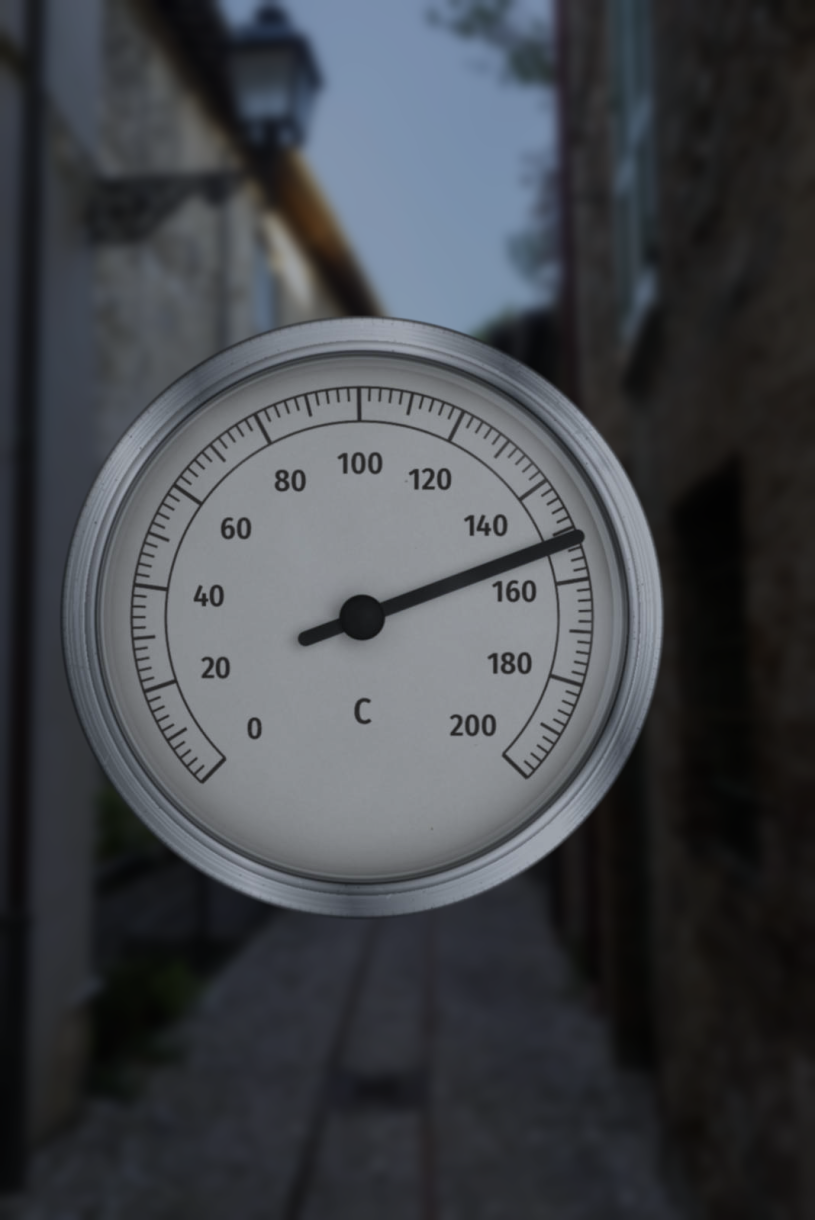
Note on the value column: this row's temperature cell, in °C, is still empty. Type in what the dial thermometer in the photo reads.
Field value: 152 °C
